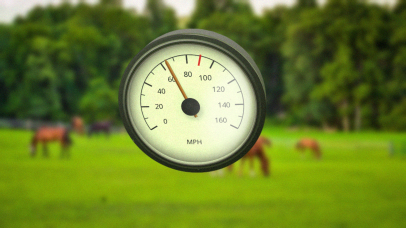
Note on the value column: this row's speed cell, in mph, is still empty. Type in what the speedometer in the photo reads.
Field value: 65 mph
